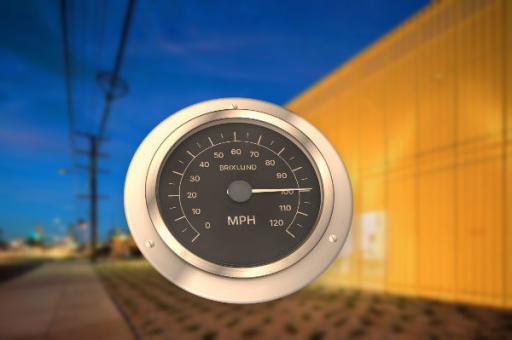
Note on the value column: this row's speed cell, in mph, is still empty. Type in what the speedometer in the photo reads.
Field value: 100 mph
